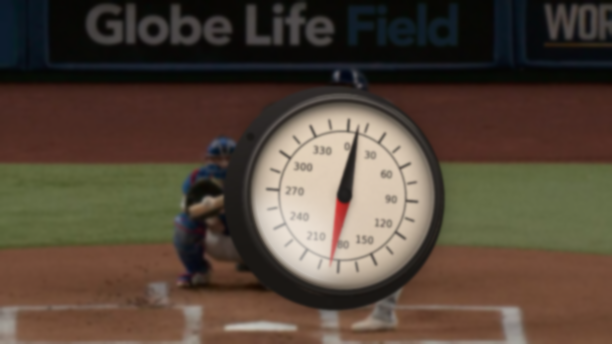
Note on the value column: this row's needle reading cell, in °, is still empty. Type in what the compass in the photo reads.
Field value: 187.5 °
